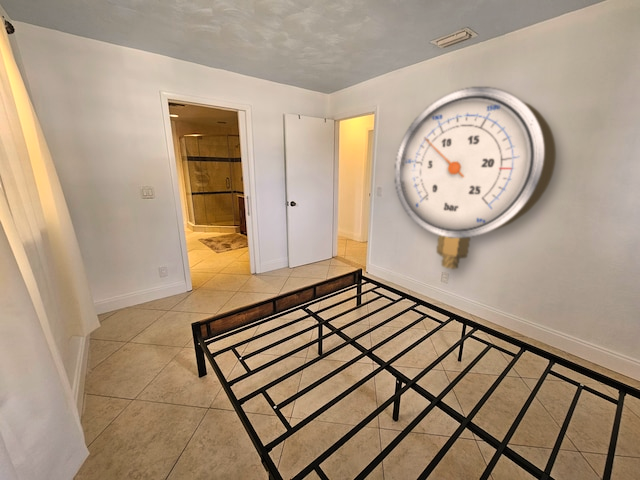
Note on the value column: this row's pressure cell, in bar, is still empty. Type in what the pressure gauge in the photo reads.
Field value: 8 bar
